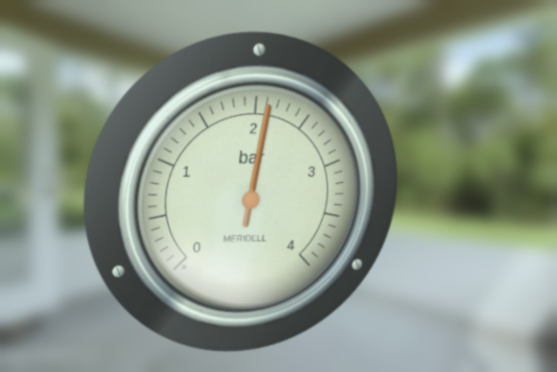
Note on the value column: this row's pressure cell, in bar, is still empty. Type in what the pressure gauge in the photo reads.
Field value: 2.1 bar
